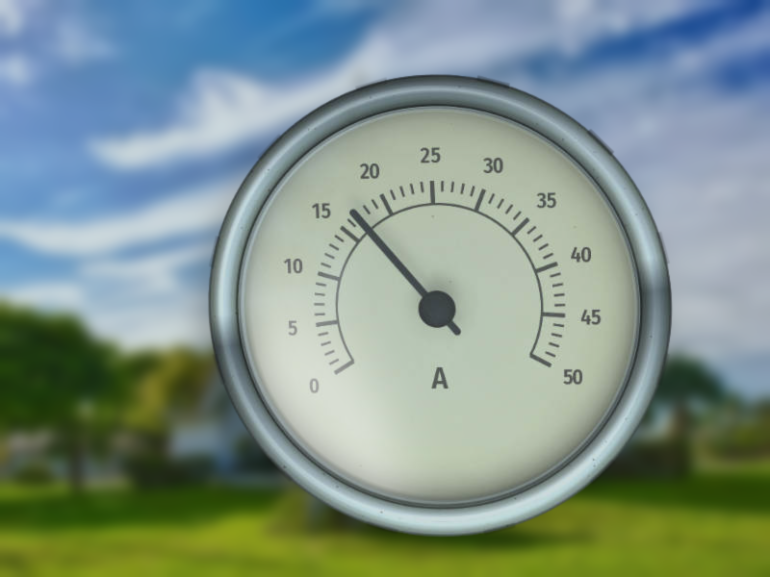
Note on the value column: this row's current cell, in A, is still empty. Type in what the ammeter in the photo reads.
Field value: 17 A
